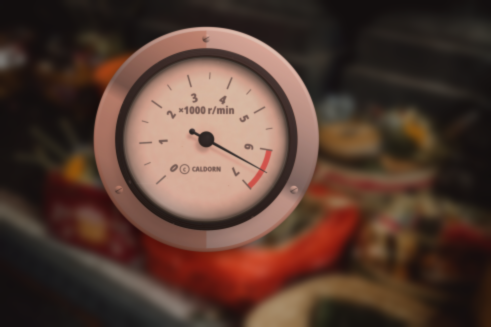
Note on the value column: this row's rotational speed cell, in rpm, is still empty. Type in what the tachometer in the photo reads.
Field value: 6500 rpm
